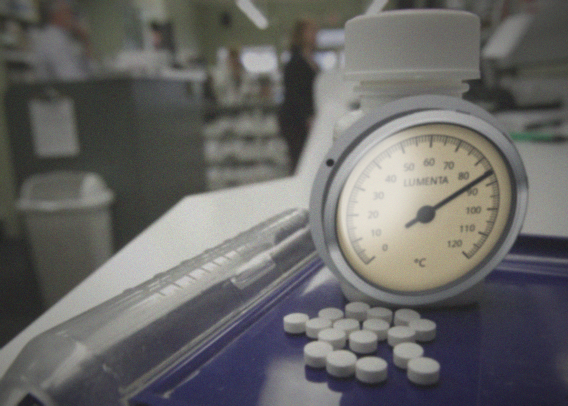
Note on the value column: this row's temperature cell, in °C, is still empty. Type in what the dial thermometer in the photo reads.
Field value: 85 °C
